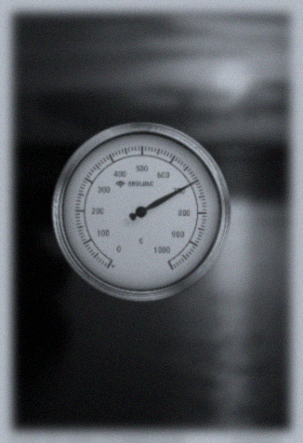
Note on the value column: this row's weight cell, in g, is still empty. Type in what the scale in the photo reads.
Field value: 700 g
